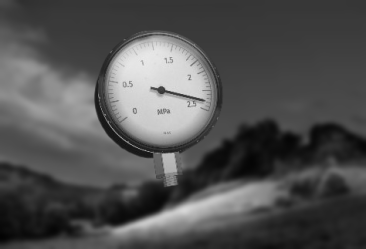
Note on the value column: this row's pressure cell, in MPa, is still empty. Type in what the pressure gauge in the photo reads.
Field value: 2.4 MPa
